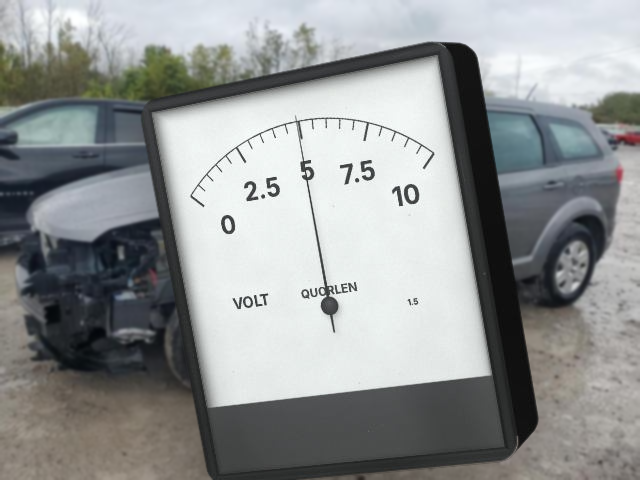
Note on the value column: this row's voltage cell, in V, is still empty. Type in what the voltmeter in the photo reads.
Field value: 5 V
